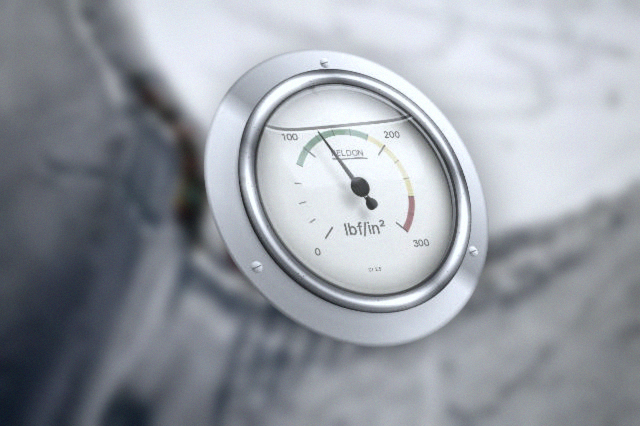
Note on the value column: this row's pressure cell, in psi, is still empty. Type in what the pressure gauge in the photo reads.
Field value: 120 psi
